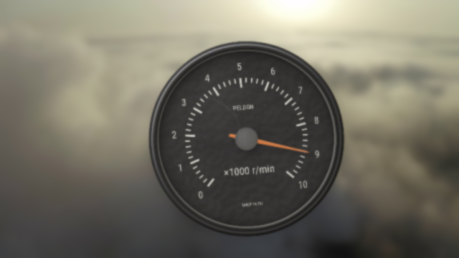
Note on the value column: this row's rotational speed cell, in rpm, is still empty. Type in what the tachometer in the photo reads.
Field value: 9000 rpm
